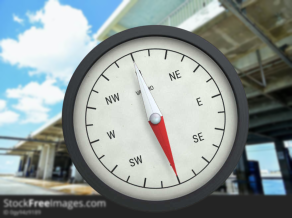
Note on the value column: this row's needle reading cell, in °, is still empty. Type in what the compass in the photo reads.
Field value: 180 °
